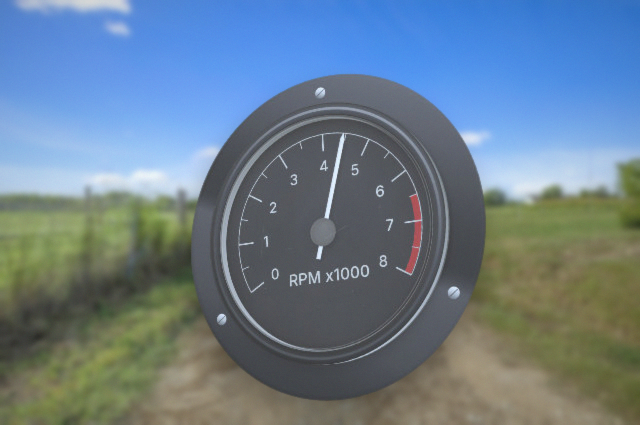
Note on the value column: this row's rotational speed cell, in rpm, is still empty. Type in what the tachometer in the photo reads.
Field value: 4500 rpm
